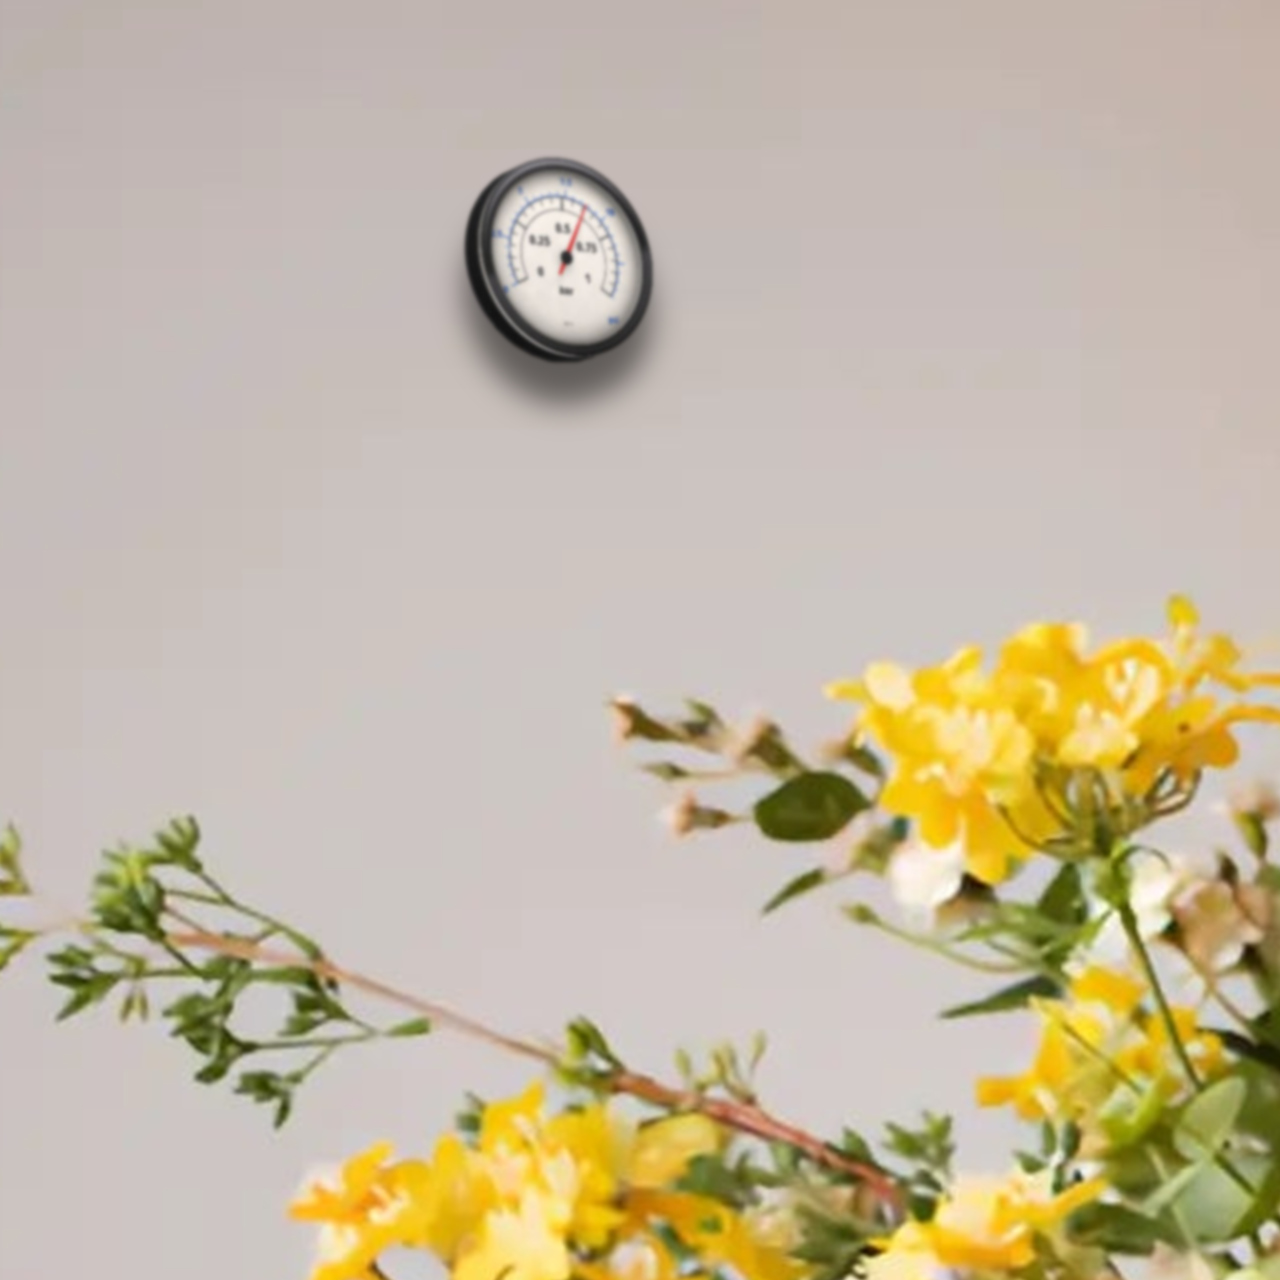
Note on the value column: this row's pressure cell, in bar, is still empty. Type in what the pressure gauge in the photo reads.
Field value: 0.6 bar
